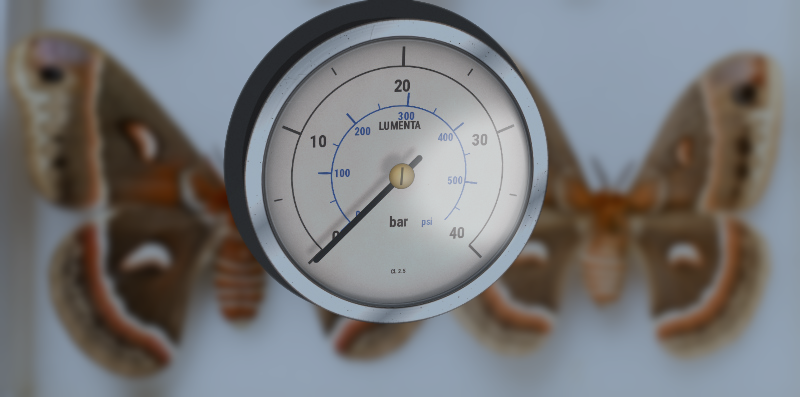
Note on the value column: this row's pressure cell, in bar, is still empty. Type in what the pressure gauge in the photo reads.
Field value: 0 bar
